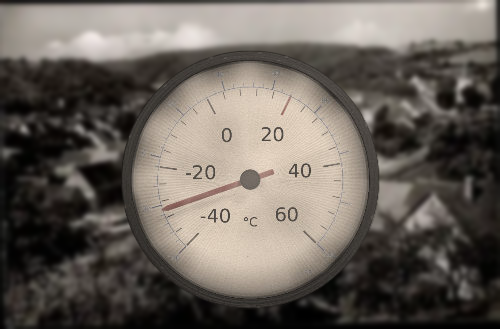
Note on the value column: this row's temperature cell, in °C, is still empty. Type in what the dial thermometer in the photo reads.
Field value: -30 °C
